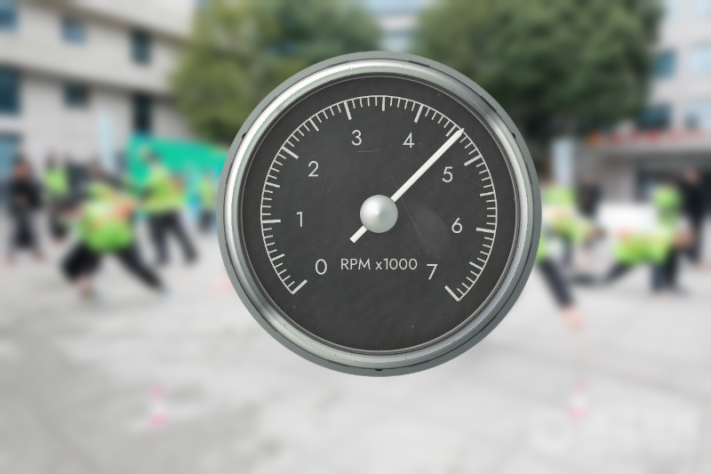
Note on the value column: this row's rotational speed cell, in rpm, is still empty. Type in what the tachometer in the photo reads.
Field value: 4600 rpm
